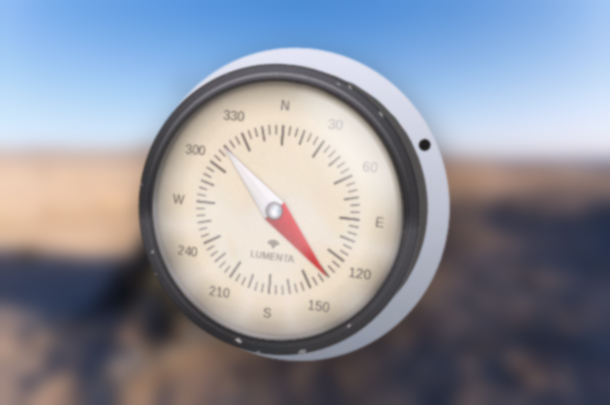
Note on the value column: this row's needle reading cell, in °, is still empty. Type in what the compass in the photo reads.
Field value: 135 °
